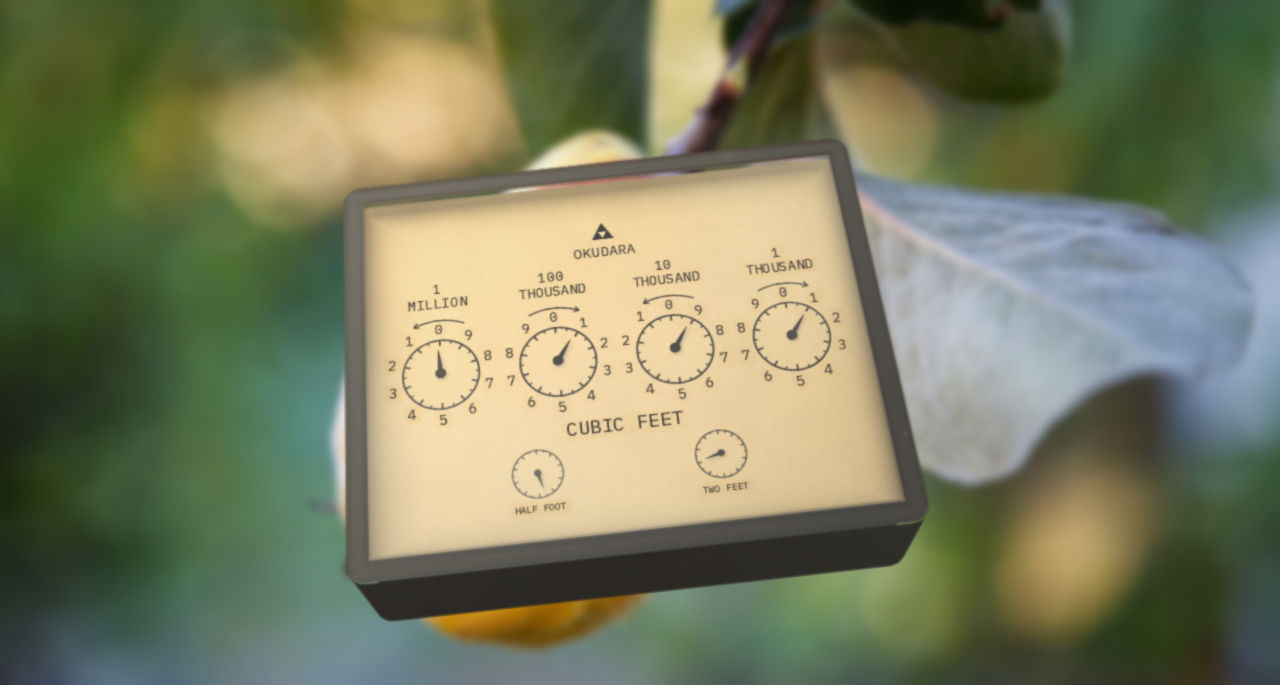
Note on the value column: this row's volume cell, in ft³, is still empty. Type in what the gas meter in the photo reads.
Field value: 9100 ft³
